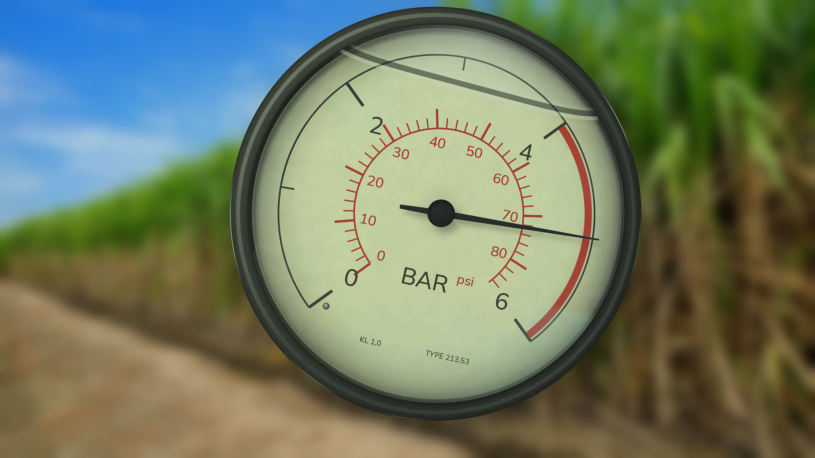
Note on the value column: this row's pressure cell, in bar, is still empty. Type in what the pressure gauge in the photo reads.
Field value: 5 bar
